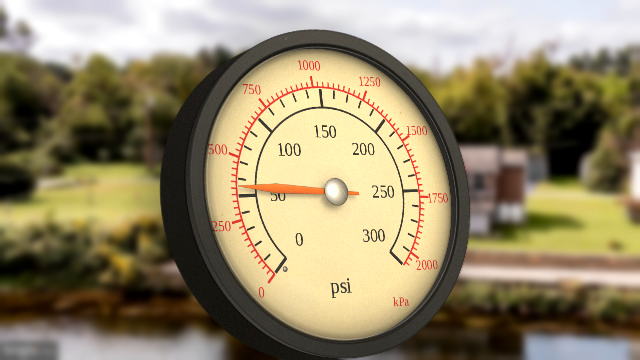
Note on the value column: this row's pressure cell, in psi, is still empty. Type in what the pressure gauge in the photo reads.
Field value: 55 psi
